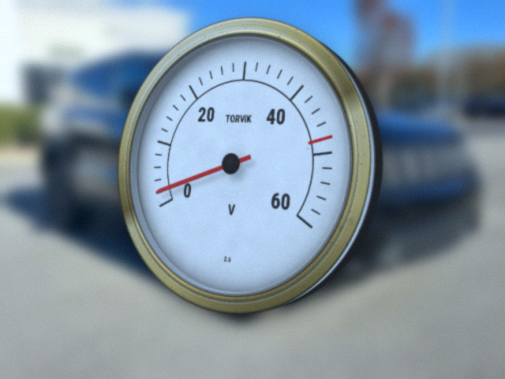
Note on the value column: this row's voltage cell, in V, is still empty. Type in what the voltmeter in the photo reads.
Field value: 2 V
